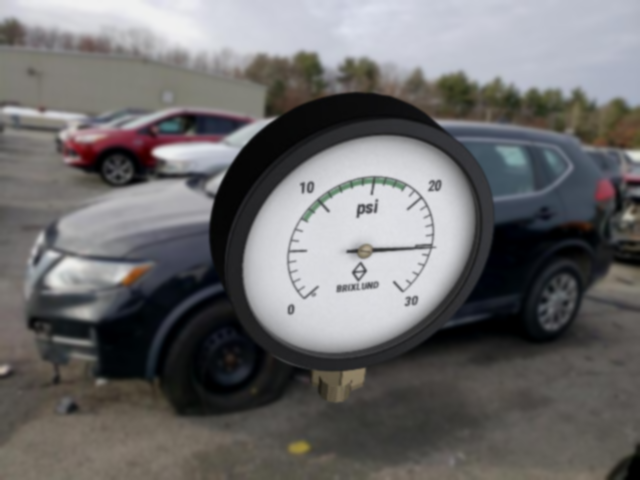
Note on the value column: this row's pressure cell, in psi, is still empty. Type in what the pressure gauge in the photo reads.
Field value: 25 psi
